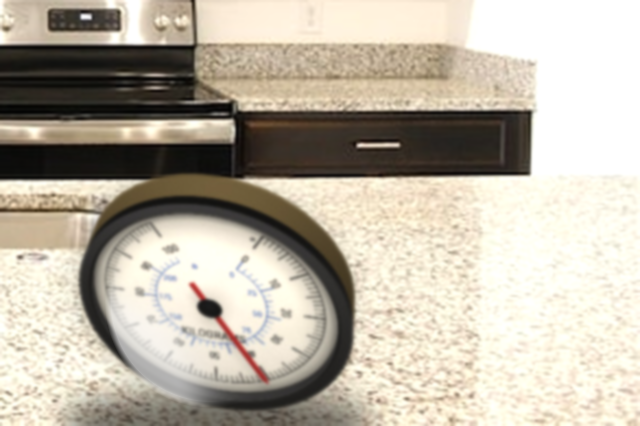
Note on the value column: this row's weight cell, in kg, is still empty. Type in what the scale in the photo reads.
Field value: 40 kg
